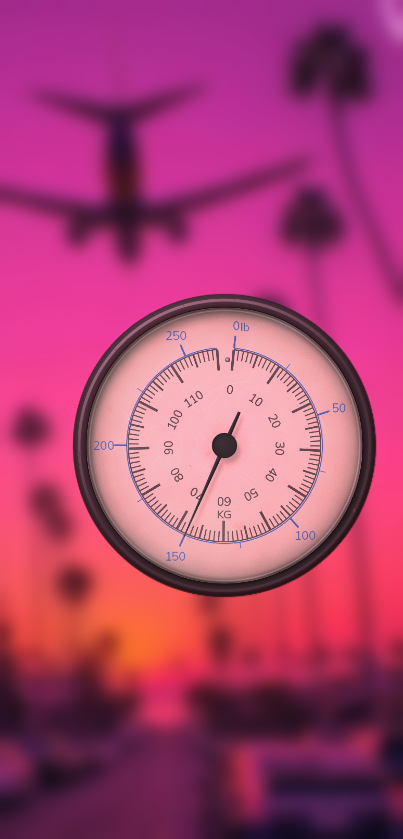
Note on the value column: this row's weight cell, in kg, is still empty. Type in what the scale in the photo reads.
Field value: 68 kg
